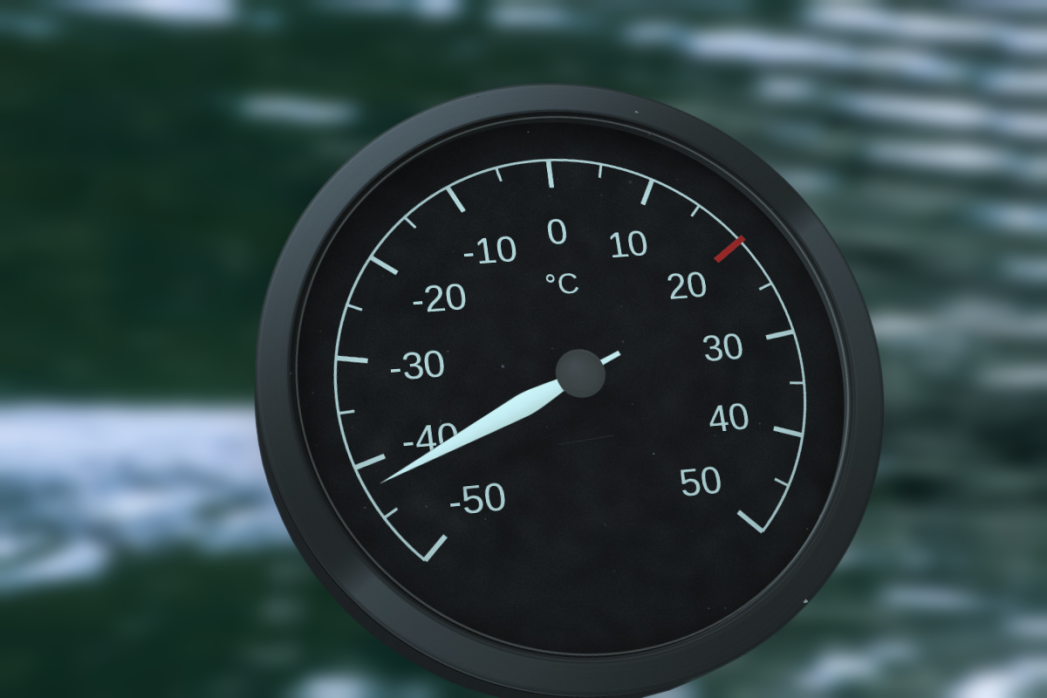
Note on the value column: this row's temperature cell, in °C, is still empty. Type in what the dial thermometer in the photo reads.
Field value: -42.5 °C
